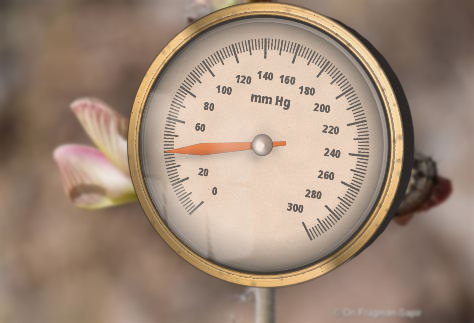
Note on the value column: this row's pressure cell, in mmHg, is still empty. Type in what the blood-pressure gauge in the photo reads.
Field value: 40 mmHg
